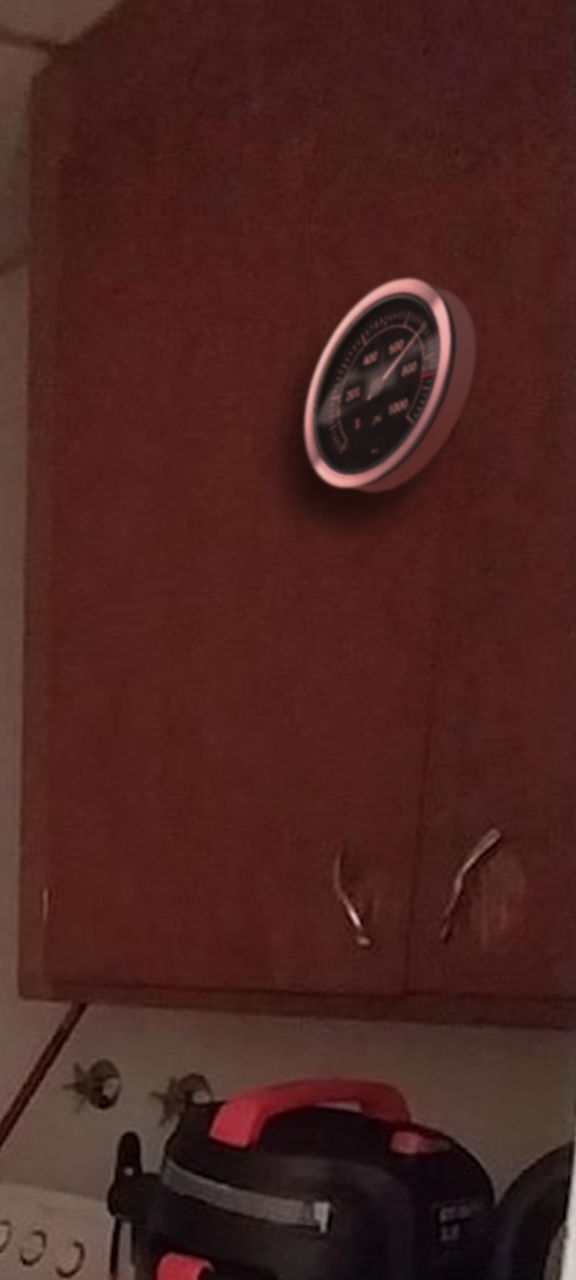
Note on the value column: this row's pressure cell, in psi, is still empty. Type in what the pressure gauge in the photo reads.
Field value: 700 psi
